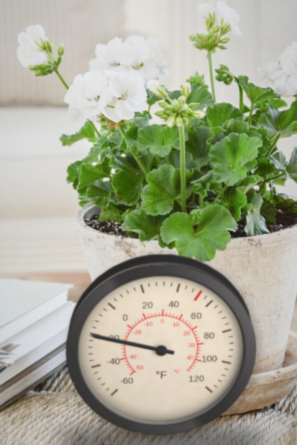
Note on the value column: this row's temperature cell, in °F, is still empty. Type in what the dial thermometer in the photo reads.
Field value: -20 °F
